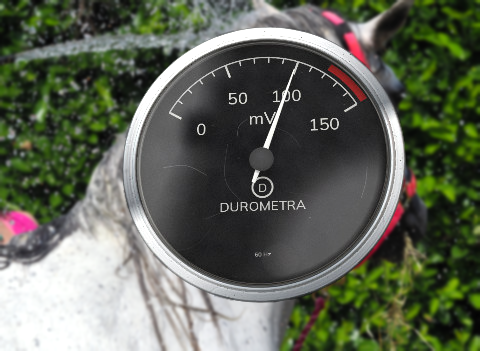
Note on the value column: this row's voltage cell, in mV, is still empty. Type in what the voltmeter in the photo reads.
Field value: 100 mV
